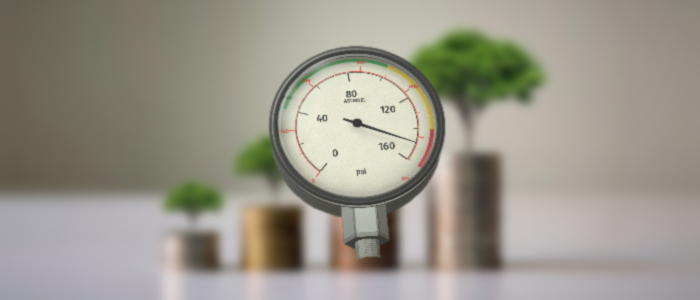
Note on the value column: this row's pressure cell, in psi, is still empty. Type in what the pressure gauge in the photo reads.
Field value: 150 psi
